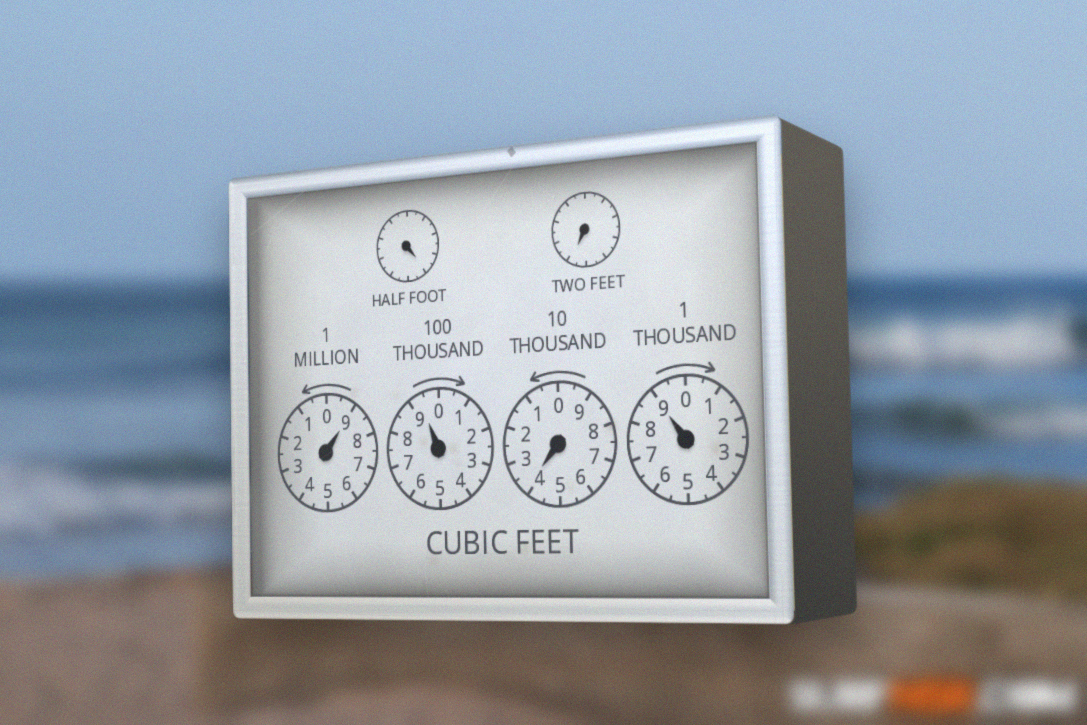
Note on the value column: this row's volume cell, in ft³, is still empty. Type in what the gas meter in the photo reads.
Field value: 893900 ft³
